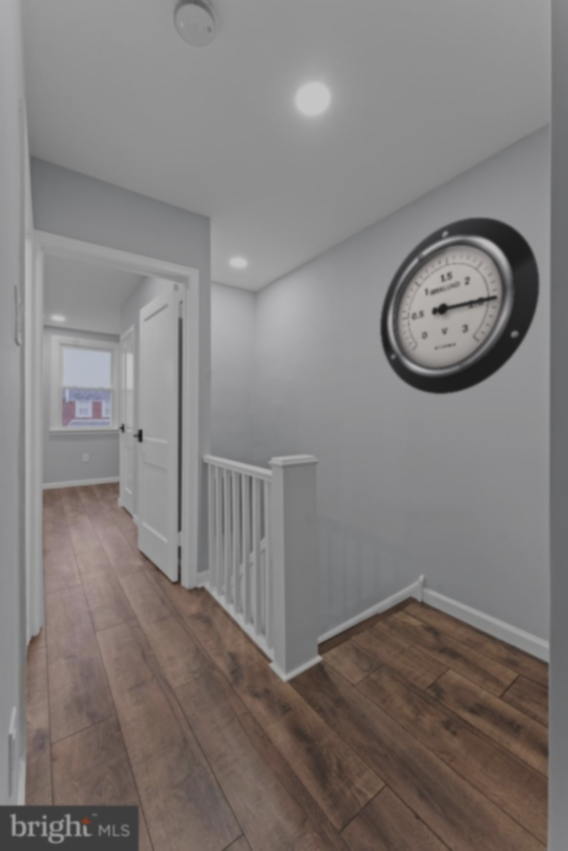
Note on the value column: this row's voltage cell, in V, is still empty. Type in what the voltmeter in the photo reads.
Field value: 2.5 V
